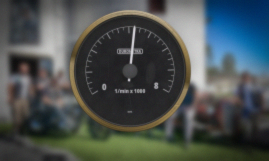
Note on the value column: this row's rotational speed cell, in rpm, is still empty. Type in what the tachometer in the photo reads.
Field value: 4250 rpm
